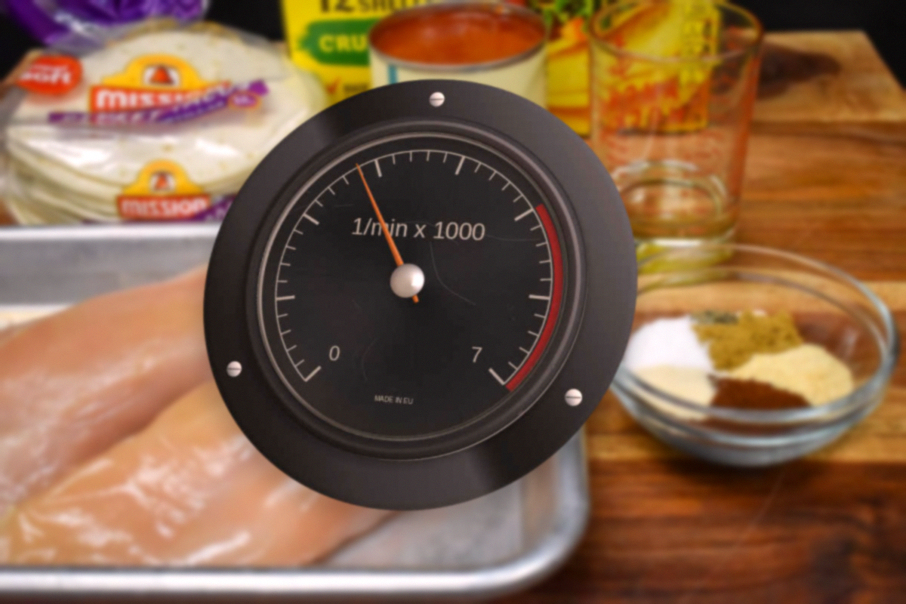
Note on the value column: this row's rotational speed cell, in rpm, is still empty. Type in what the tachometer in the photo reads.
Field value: 2800 rpm
